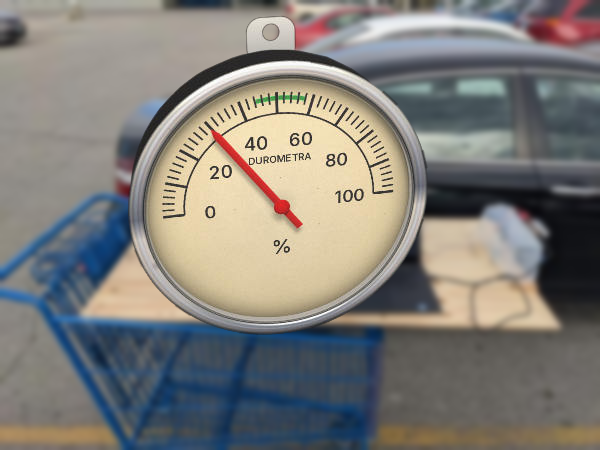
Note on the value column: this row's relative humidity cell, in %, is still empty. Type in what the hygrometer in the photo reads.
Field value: 30 %
